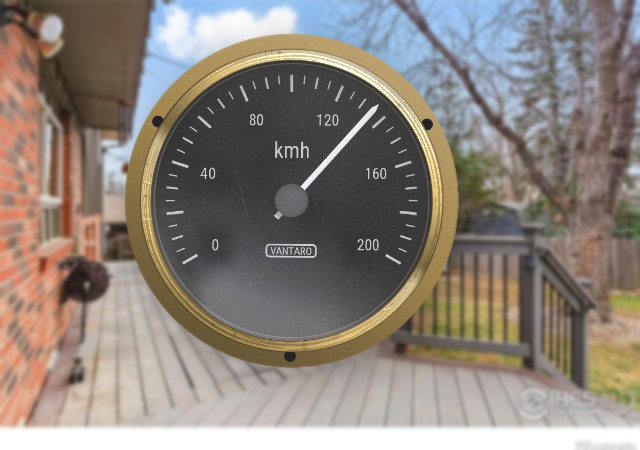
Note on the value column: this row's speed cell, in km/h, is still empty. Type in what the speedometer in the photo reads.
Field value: 135 km/h
